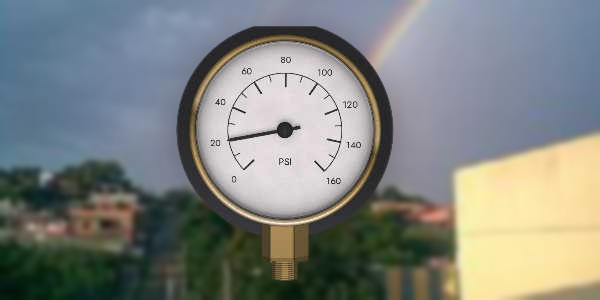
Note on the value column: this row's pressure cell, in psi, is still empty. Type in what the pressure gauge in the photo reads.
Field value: 20 psi
